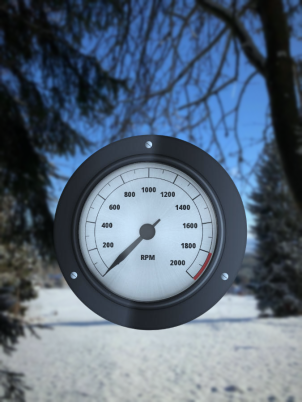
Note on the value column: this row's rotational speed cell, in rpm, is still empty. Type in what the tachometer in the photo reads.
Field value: 0 rpm
